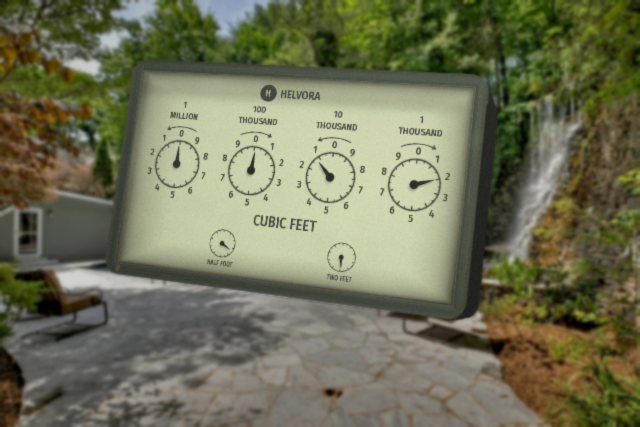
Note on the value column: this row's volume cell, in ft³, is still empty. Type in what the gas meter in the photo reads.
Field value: 1200 ft³
